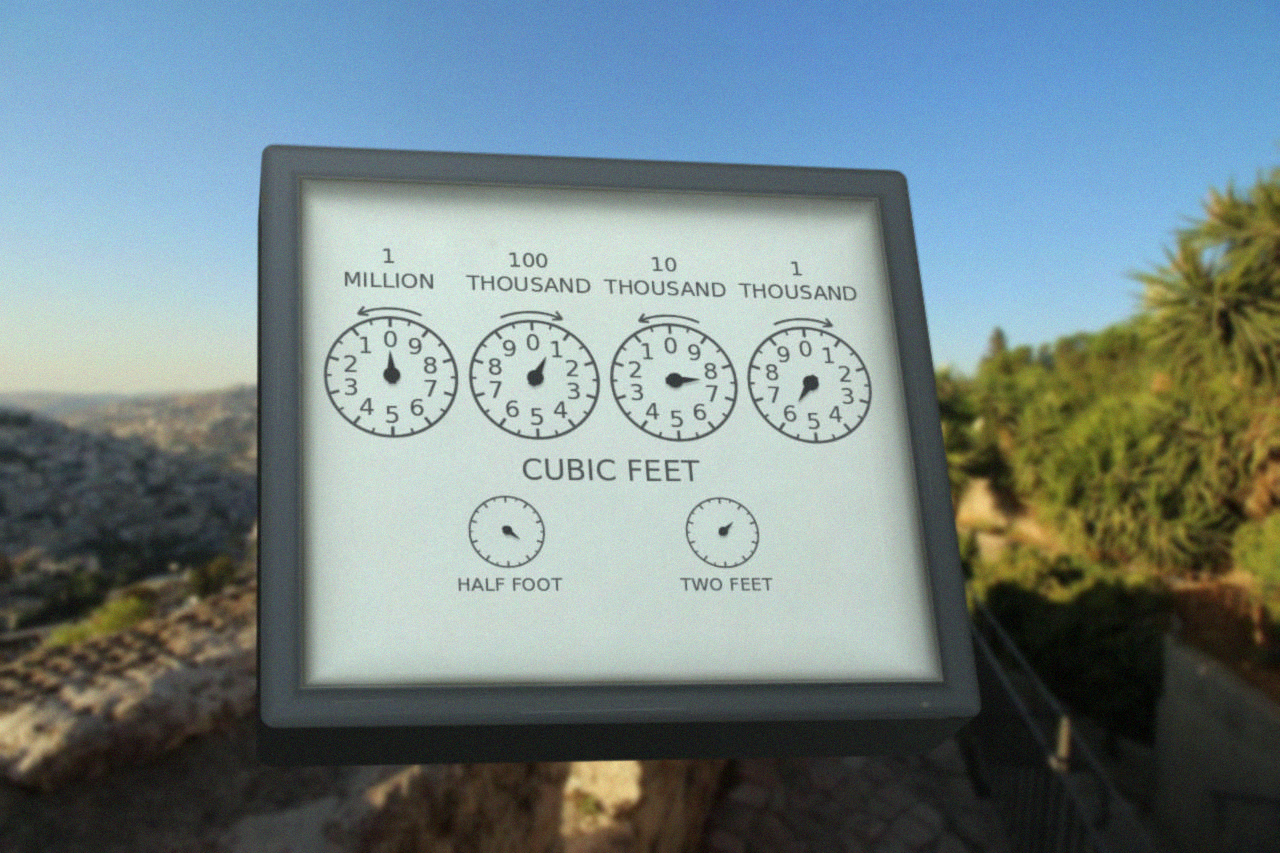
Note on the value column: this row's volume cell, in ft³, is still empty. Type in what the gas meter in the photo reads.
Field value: 7600 ft³
